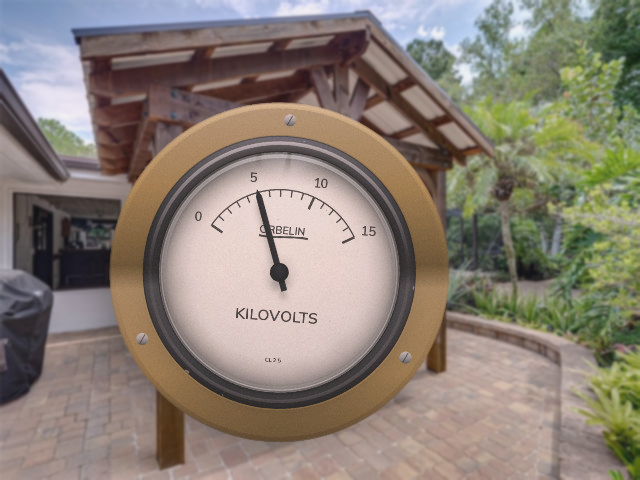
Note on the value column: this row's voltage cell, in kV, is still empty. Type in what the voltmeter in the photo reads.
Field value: 5 kV
